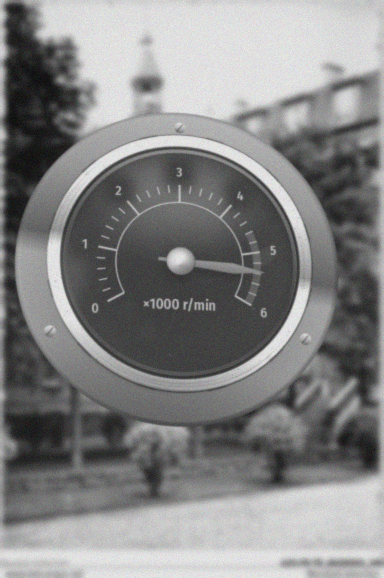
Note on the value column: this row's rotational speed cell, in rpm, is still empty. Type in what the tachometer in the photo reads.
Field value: 5400 rpm
